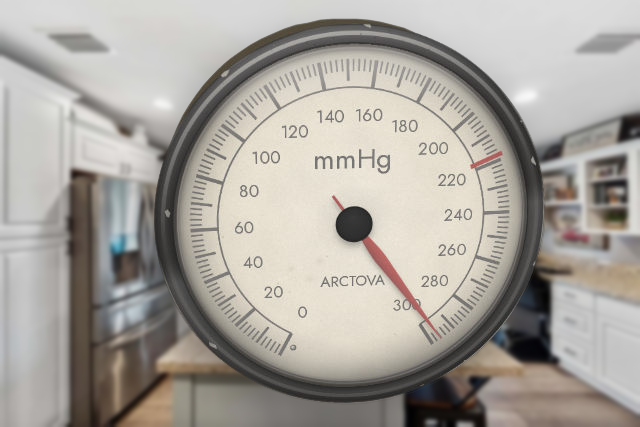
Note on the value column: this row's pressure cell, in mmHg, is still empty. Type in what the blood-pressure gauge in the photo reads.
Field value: 296 mmHg
